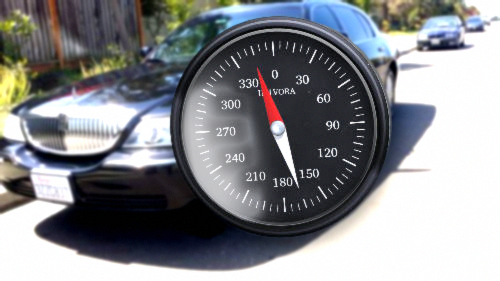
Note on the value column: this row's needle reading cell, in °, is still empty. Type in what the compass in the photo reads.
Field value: 345 °
